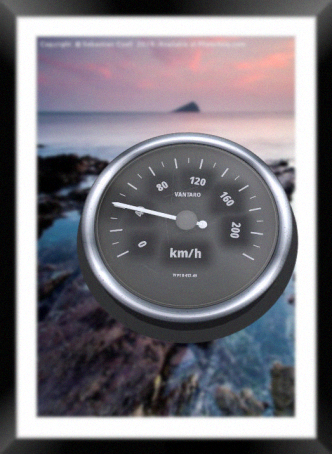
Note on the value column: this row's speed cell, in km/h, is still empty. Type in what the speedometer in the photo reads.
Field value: 40 km/h
